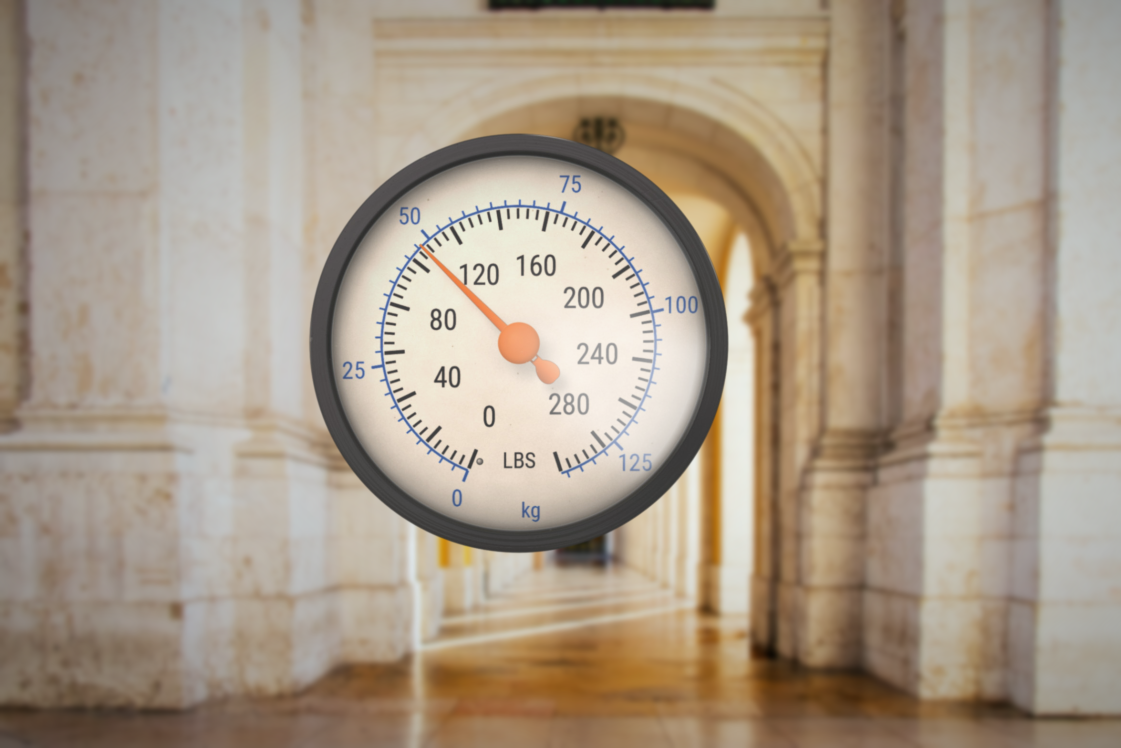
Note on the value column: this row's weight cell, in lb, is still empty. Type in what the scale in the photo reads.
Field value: 106 lb
